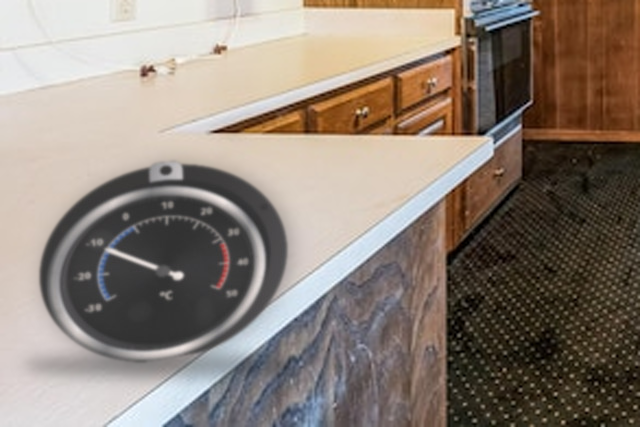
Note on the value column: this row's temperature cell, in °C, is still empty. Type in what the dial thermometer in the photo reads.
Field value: -10 °C
